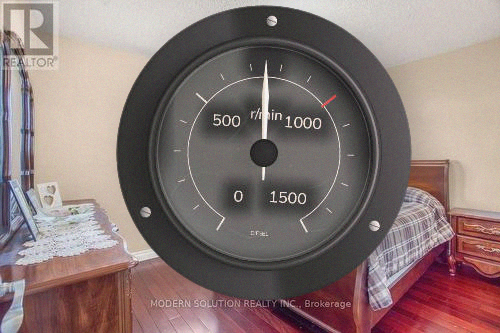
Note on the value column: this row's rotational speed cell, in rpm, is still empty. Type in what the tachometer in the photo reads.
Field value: 750 rpm
